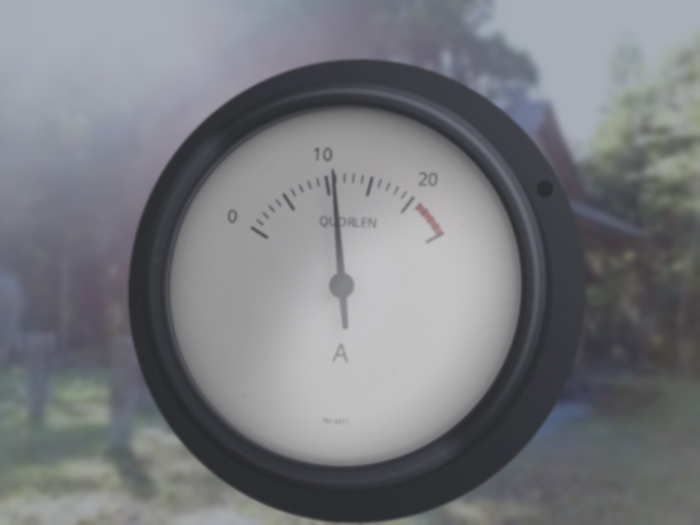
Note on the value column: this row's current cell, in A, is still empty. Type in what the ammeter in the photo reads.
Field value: 11 A
